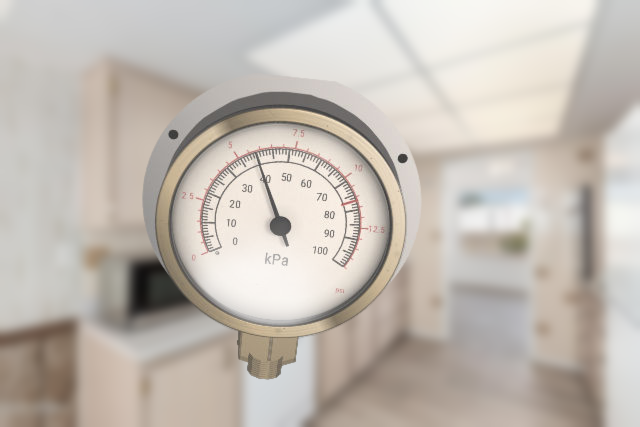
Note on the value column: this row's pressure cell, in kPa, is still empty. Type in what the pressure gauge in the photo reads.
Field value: 40 kPa
